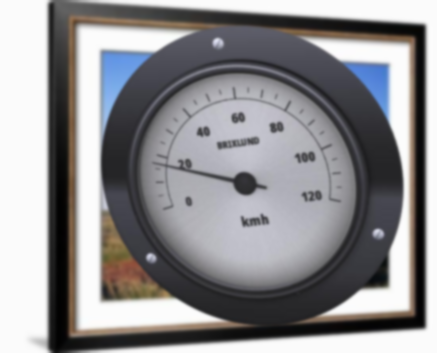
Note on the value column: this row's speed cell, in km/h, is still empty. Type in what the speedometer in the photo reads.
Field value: 17.5 km/h
